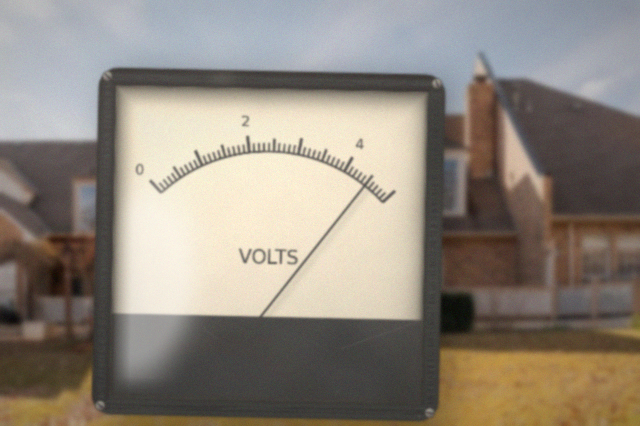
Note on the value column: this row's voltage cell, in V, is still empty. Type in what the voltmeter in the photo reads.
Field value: 4.5 V
